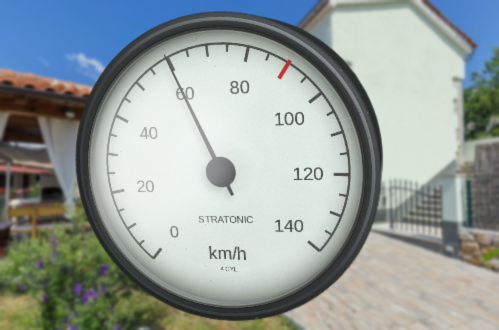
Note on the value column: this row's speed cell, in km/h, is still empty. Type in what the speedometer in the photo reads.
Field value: 60 km/h
